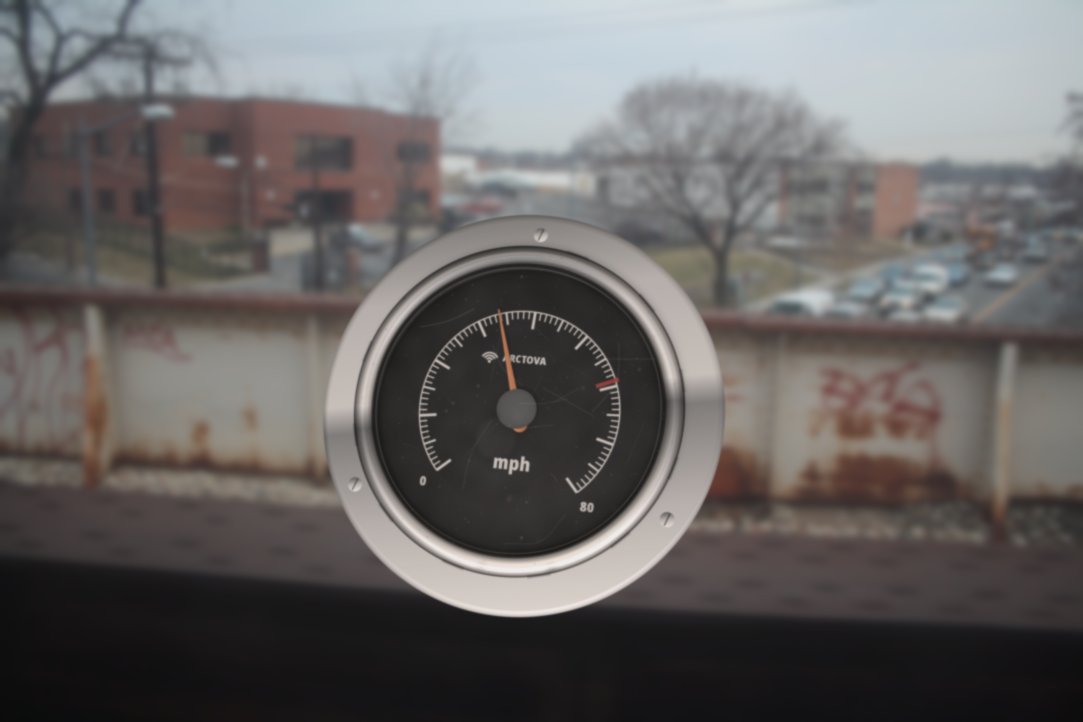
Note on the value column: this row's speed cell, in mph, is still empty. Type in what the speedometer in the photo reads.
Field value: 34 mph
